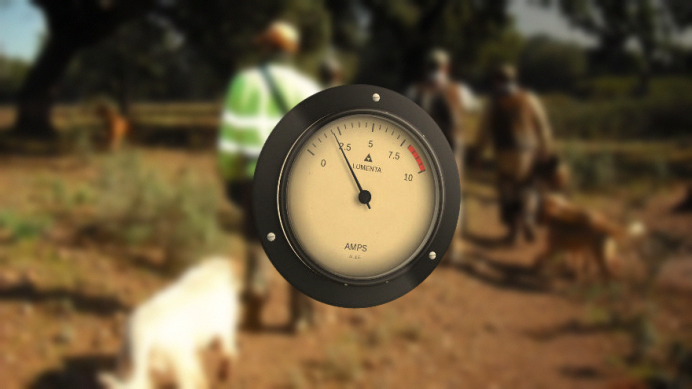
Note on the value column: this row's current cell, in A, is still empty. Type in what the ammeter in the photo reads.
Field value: 2 A
